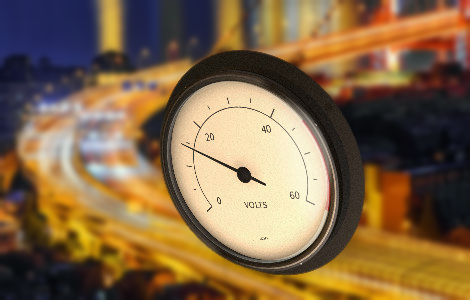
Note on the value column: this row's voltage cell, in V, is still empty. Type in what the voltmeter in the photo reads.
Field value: 15 V
